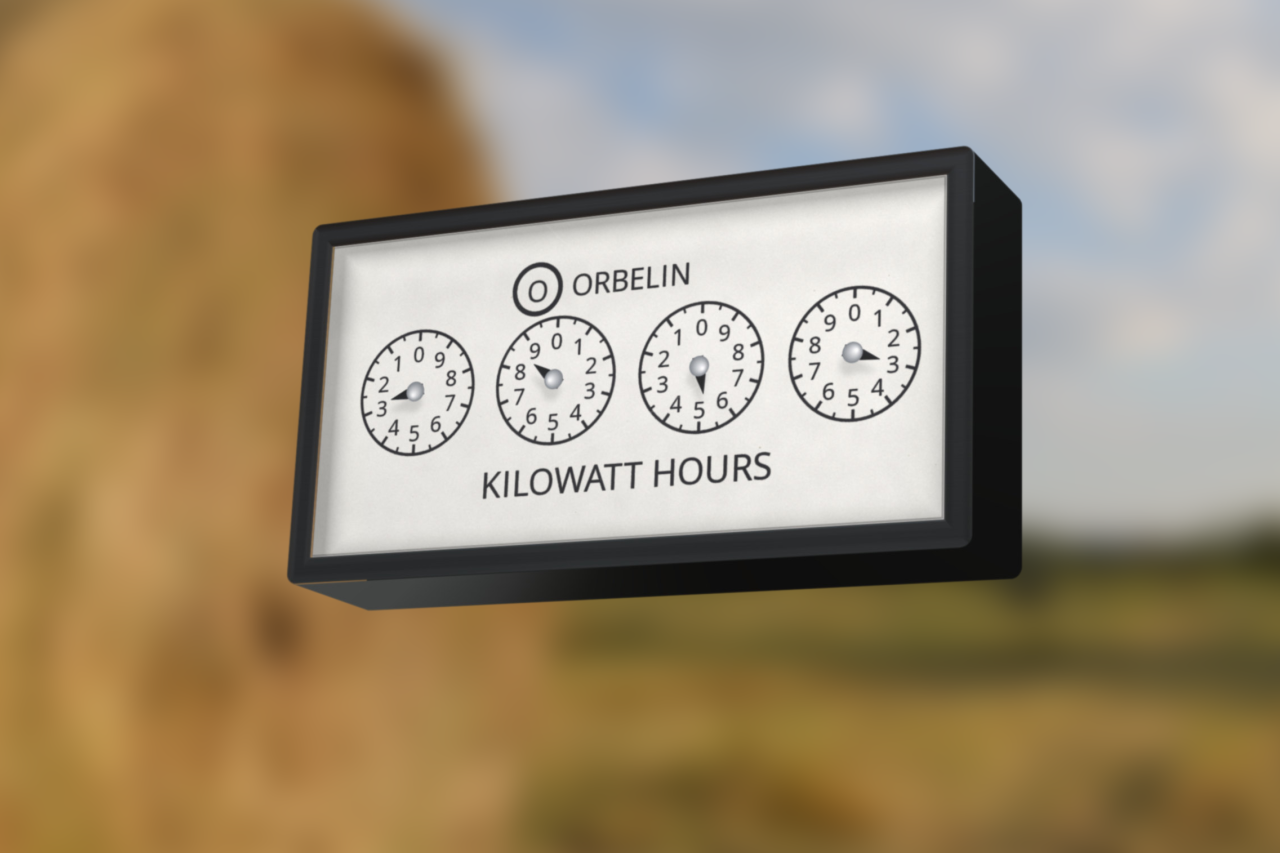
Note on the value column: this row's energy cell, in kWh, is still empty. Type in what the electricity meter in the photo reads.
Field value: 2853 kWh
